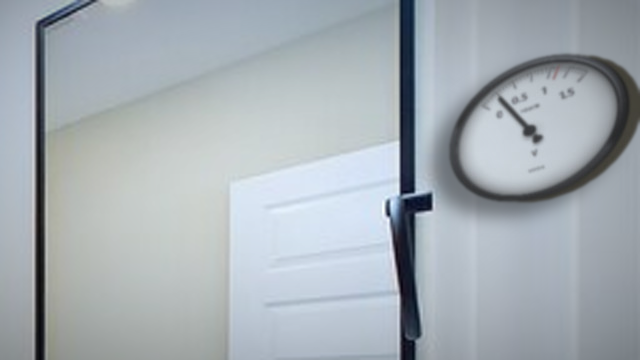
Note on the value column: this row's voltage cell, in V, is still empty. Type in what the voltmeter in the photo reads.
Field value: 0.25 V
